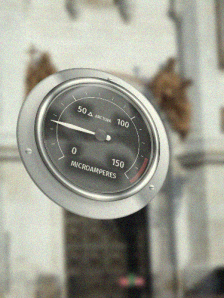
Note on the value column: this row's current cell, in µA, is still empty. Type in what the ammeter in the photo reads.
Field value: 25 µA
